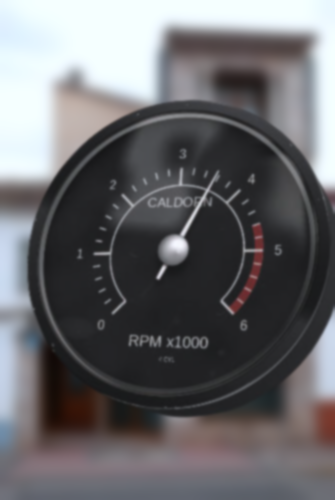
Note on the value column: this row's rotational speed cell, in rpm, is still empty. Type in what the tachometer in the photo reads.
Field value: 3600 rpm
